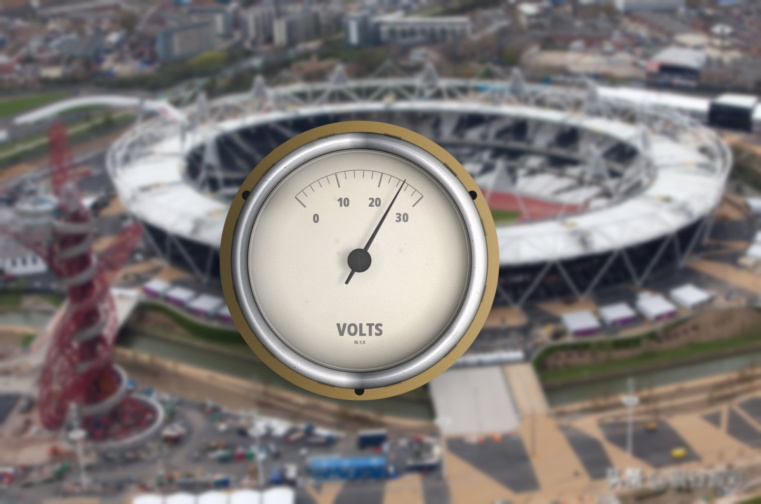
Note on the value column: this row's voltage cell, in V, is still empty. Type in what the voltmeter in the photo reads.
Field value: 25 V
